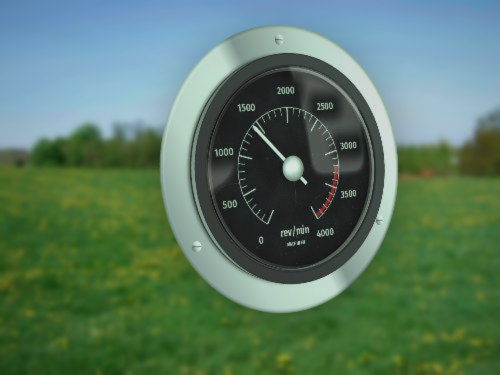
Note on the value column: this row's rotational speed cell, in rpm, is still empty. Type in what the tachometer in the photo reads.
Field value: 1400 rpm
